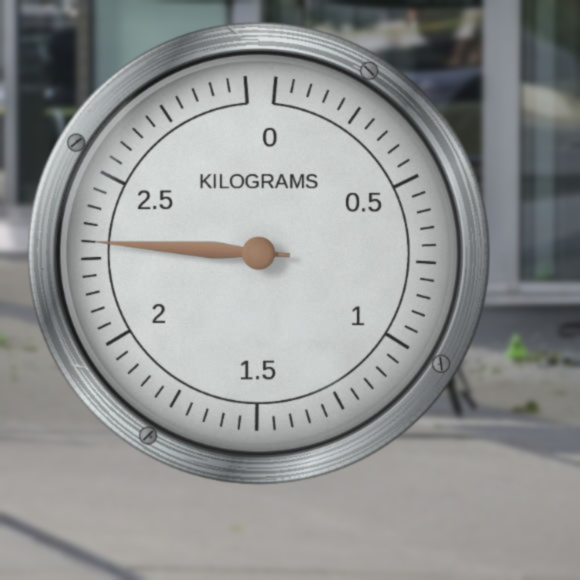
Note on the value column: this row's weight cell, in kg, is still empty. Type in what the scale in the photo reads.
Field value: 2.3 kg
